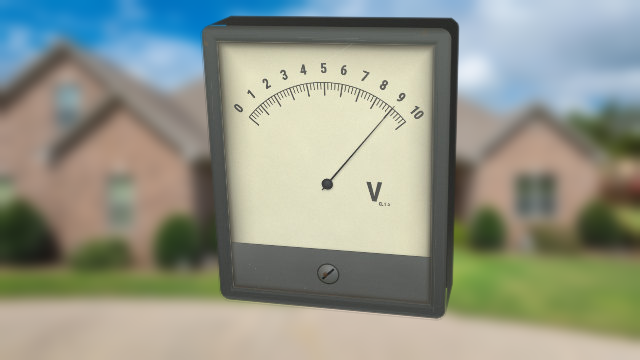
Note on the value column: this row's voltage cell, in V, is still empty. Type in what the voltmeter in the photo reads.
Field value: 9 V
